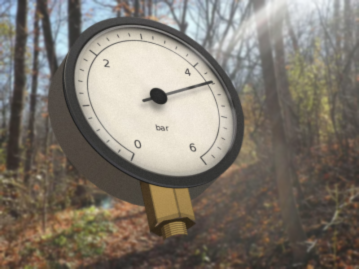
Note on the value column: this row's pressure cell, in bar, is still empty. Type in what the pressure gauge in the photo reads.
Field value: 4.4 bar
